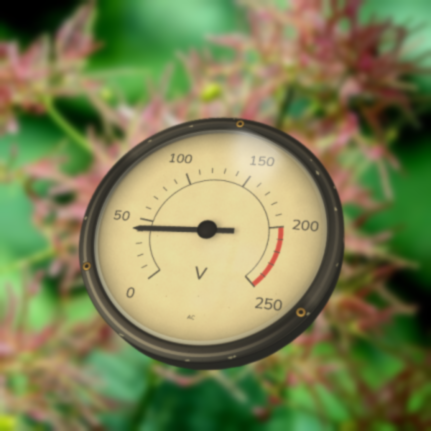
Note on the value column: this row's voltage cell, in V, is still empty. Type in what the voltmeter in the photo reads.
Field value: 40 V
